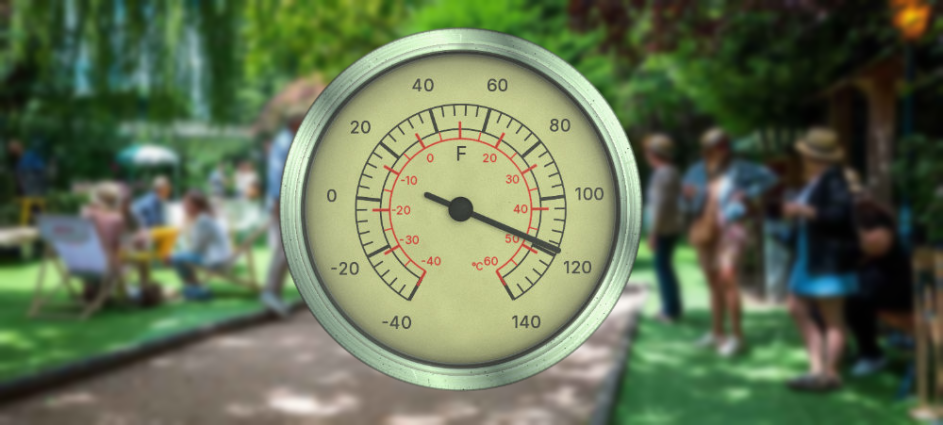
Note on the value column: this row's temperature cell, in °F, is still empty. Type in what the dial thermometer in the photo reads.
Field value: 118 °F
